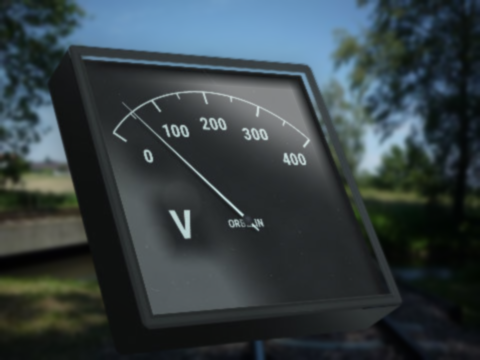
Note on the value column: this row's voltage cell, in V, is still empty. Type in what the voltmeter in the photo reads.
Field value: 50 V
